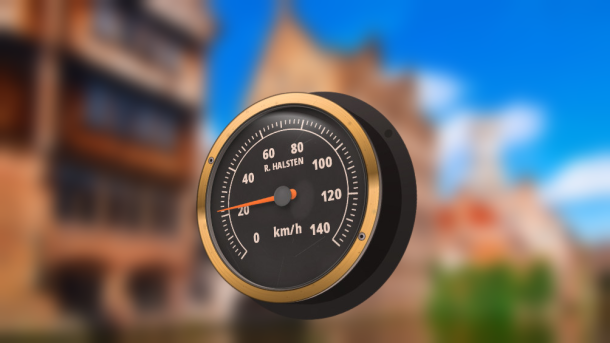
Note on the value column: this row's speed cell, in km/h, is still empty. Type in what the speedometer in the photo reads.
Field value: 22 km/h
